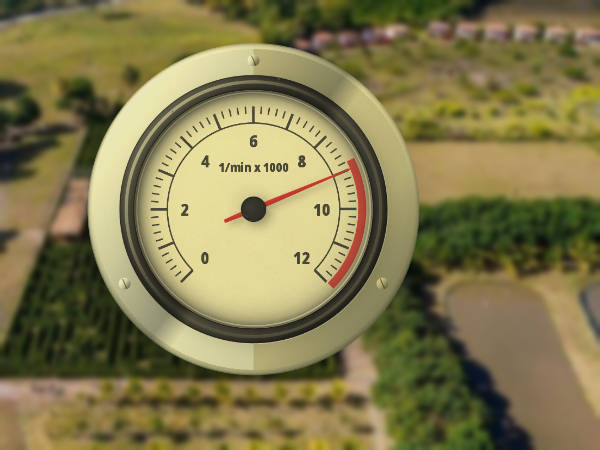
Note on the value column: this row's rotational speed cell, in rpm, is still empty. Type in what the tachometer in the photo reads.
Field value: 9000 rpm
